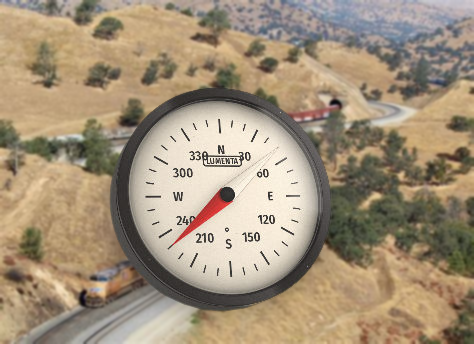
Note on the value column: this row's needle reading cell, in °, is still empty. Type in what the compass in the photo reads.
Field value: 230 °
